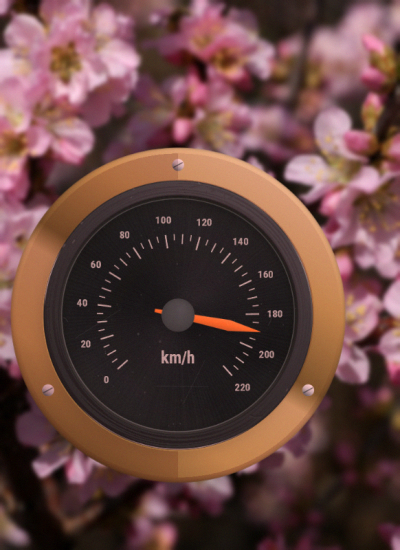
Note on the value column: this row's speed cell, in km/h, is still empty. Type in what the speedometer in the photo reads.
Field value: 190 km/h
